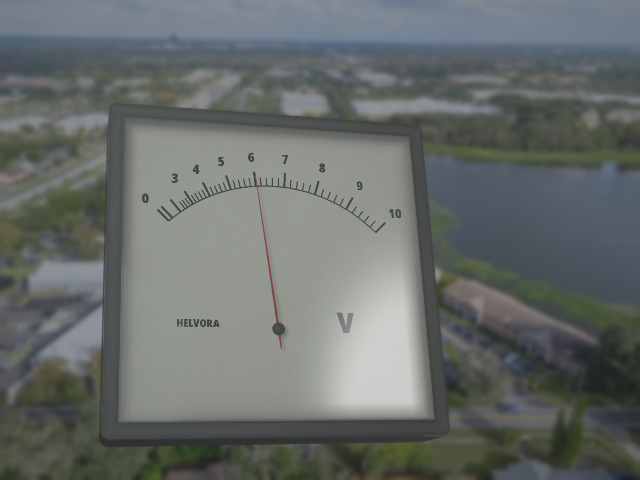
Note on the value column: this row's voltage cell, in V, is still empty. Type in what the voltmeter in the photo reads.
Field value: 6 V
